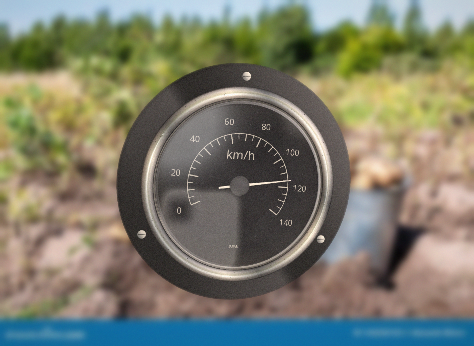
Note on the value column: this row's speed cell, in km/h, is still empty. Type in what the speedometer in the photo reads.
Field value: 115 km/h
